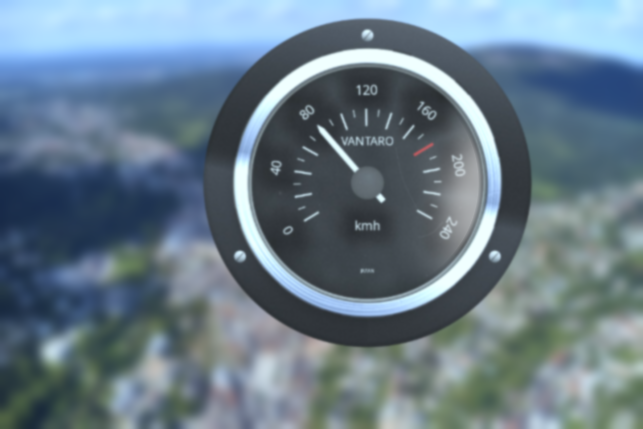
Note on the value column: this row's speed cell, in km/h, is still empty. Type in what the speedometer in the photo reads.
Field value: 80 km/h
